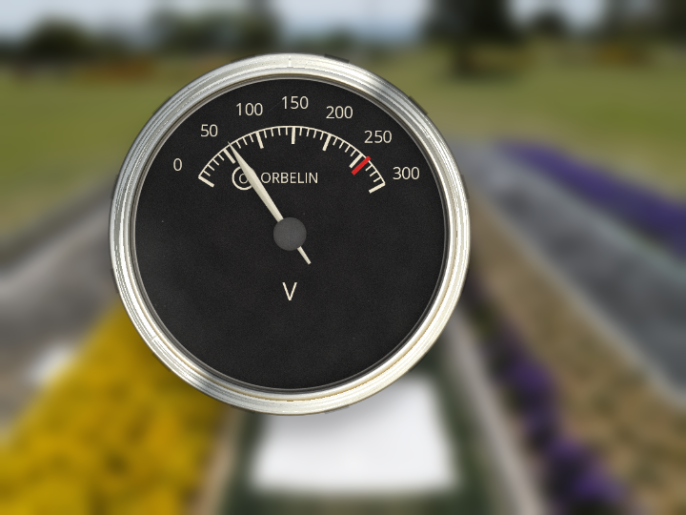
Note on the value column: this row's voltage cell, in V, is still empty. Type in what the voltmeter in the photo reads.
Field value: 60 V
